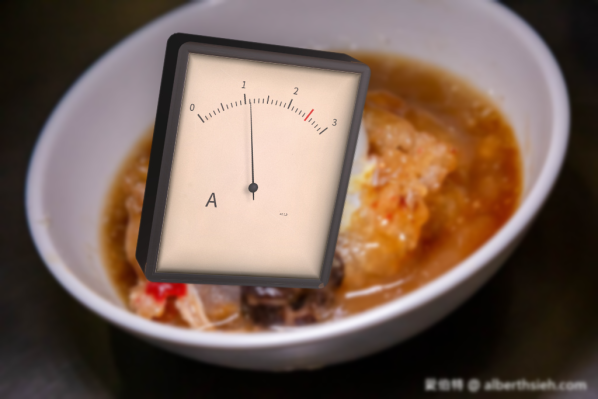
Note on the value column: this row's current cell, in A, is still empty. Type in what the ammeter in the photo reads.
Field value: 1.1 A
